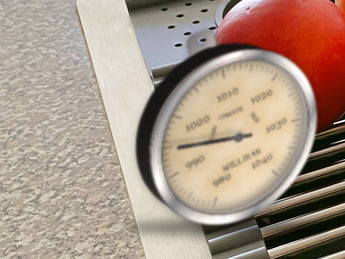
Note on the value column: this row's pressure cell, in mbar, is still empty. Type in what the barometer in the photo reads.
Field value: 995 mbar
